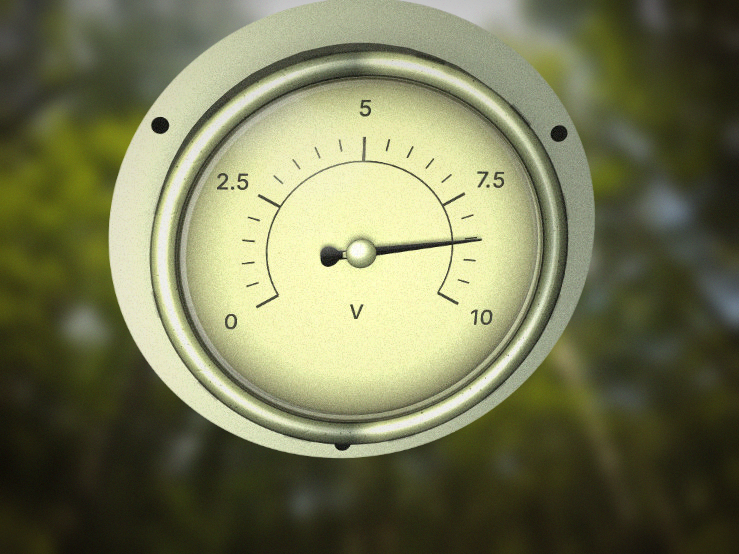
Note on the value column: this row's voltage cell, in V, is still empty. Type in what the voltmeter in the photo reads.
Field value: 8.5 V
